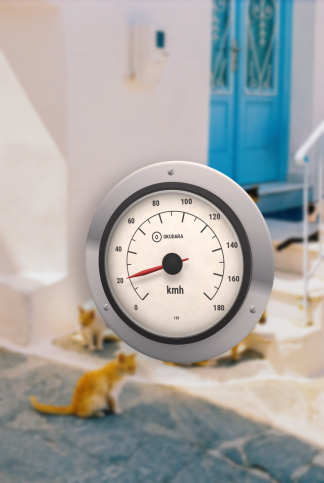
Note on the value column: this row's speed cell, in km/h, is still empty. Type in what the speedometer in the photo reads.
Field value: 20 km/h
